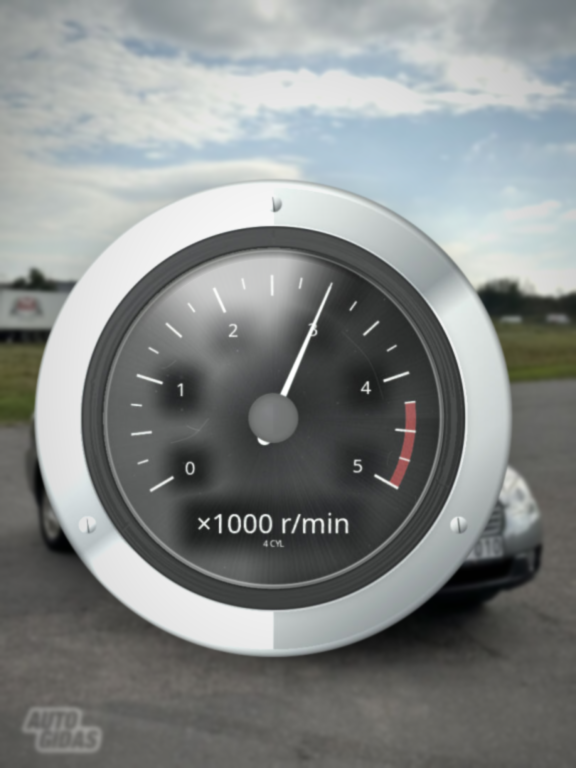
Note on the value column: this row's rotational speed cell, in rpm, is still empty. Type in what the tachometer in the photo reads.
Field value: 3000 rpm
